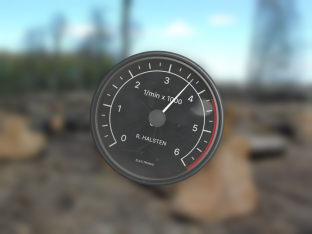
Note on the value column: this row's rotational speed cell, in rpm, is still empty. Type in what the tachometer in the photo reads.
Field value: 3625 rpm
